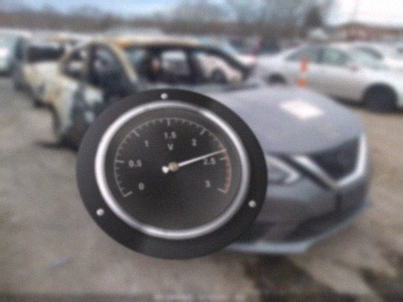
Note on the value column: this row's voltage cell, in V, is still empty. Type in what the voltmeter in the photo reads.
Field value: 2.4 V
